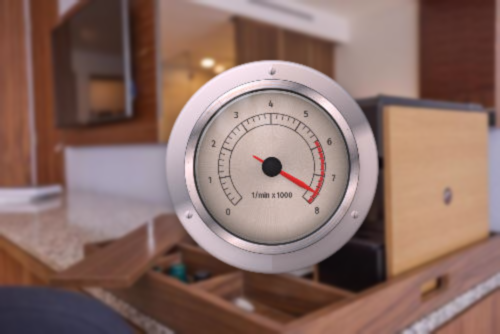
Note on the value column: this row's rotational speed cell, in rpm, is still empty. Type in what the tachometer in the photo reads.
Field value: 7600 rpm
